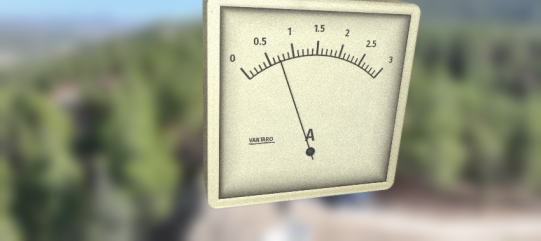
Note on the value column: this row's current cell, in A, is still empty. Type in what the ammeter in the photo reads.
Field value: 0.7 A
